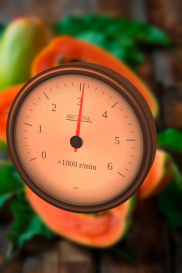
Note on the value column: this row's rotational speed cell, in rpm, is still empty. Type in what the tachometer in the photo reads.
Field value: 3100 rpm
